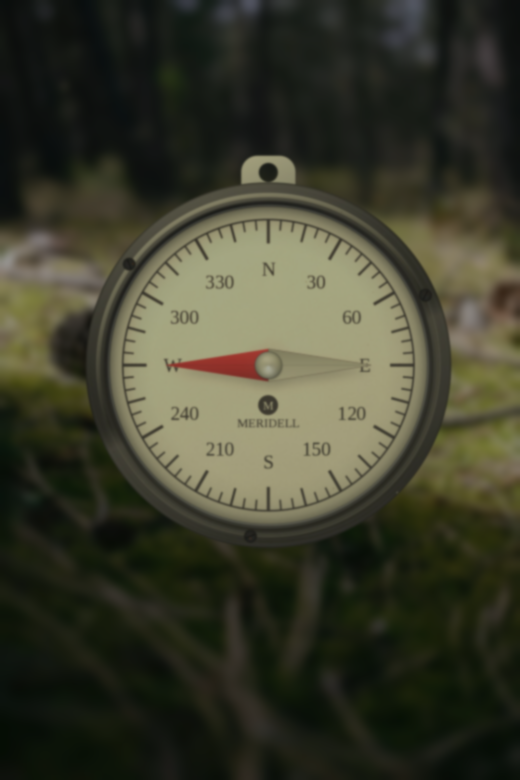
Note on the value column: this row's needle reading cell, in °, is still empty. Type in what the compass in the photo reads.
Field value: 270 °
